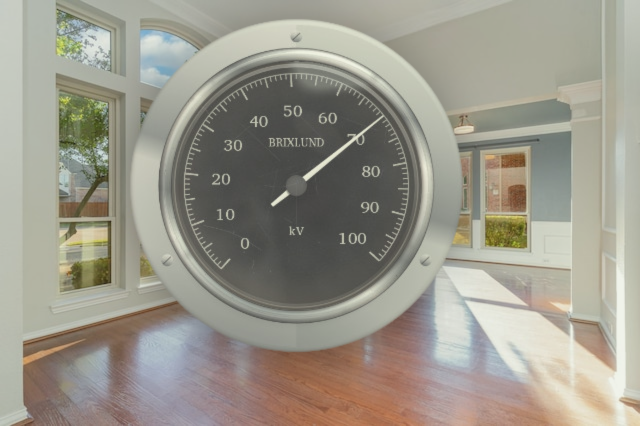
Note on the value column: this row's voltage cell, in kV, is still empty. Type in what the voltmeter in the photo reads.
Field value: 70 kV
